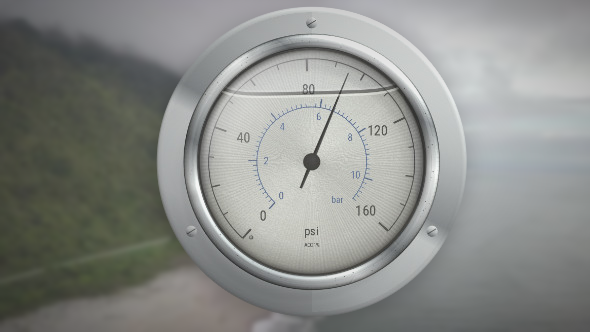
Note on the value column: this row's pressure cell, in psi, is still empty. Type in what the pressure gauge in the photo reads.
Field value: 95 psi
